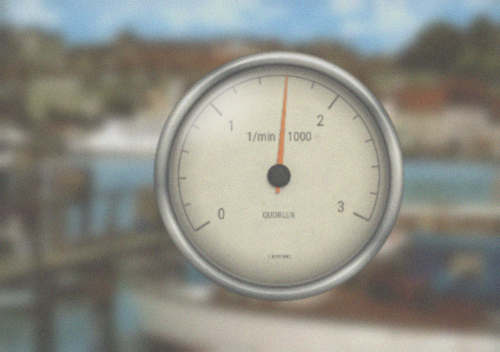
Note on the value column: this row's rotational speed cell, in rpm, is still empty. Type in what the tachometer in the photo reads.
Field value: 1600 rpm
